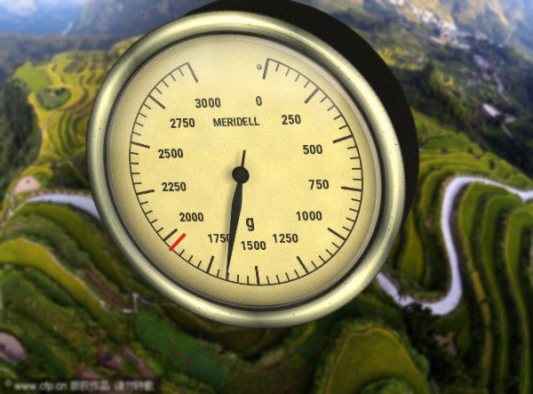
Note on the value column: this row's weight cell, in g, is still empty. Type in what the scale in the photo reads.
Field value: 1650 g
